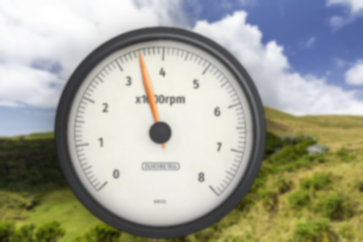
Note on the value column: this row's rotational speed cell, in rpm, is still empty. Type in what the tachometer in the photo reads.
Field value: 3500 rpm
